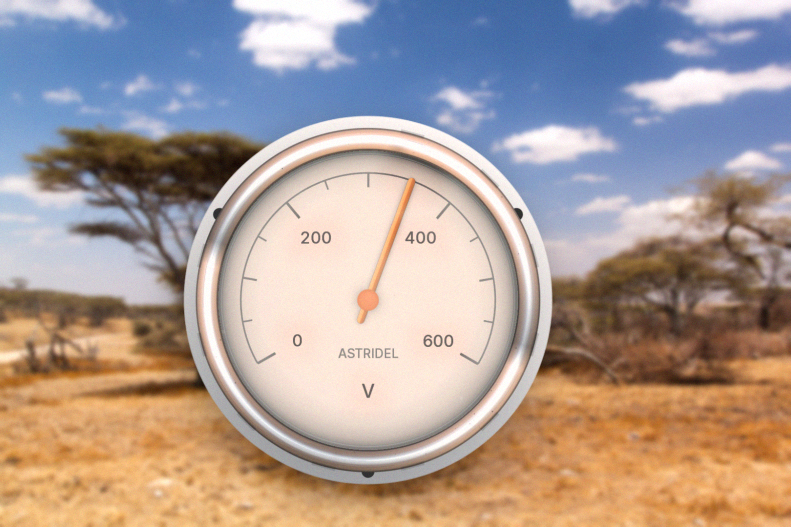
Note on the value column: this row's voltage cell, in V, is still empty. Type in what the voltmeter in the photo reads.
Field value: 350 V
